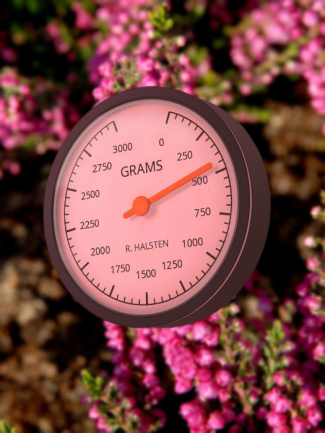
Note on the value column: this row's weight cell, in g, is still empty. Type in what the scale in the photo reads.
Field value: 450 g
